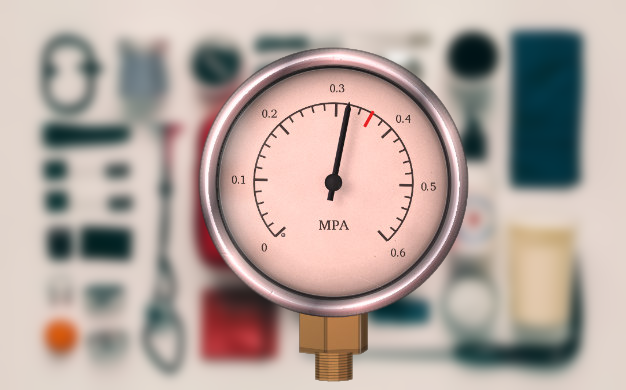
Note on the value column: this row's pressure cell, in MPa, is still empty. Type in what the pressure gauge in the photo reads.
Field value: 0.32 MPa
